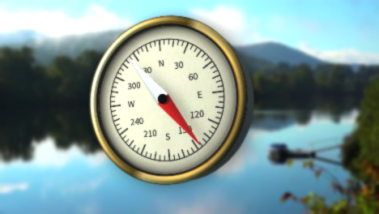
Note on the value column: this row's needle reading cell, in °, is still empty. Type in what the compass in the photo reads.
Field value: 145 °
